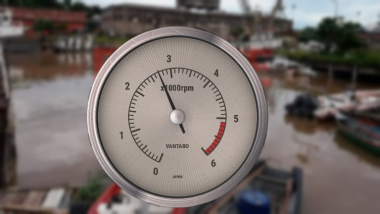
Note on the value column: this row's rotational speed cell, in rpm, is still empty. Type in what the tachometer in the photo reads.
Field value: 2700 rpm
